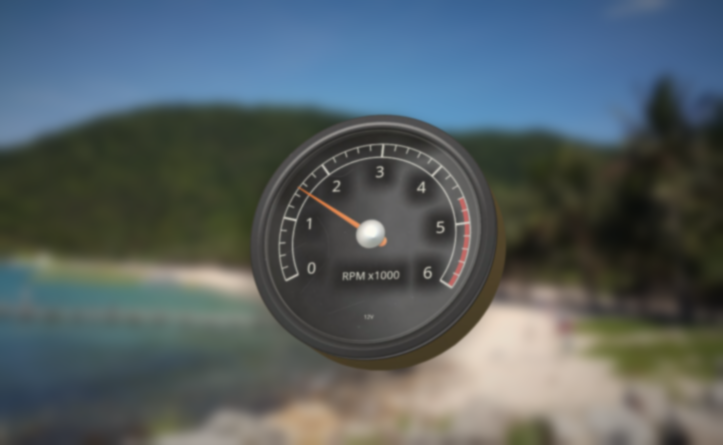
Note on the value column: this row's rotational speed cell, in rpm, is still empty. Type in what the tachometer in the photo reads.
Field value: 1500 rpm
